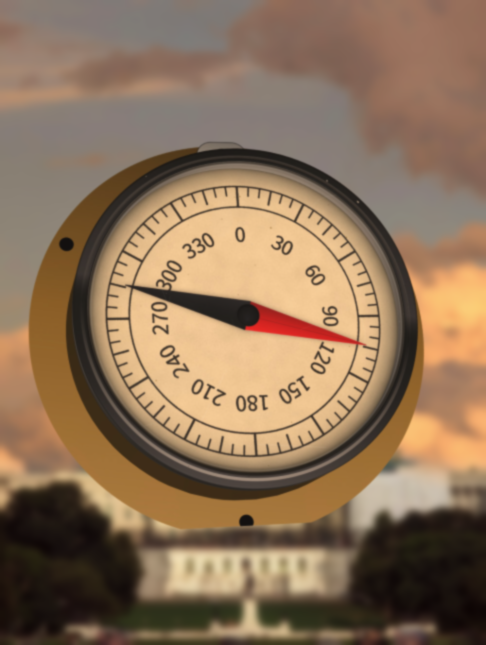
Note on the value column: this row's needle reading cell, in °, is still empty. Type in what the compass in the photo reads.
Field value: 105 °
